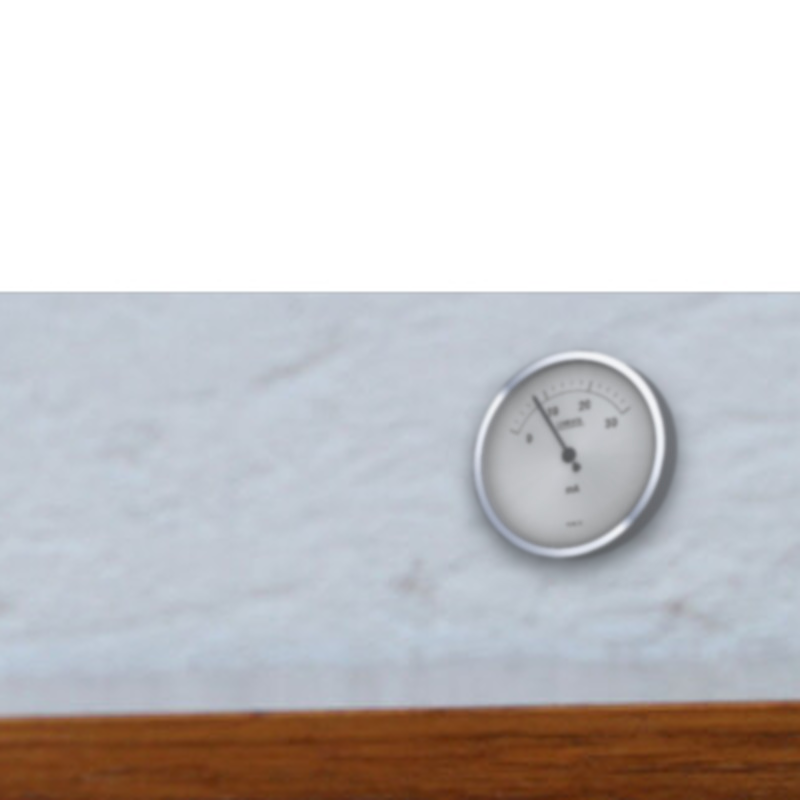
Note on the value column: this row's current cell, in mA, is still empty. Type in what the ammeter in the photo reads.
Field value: 8 mA
